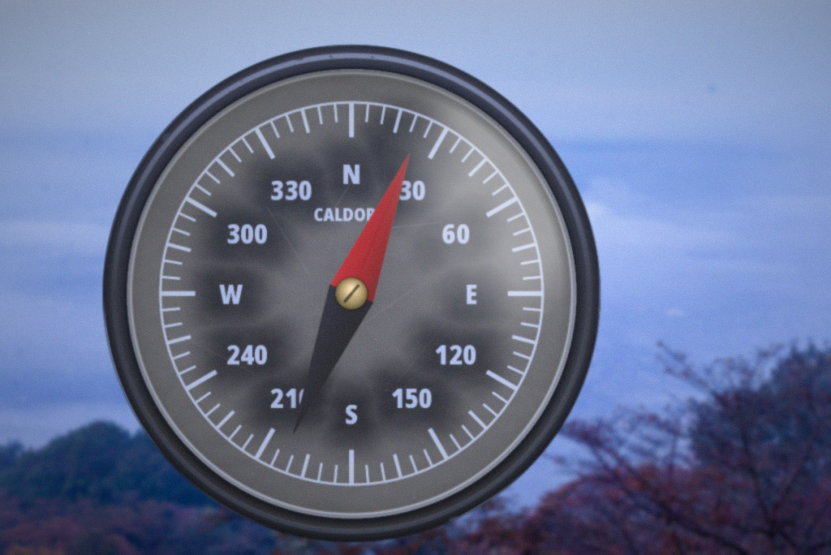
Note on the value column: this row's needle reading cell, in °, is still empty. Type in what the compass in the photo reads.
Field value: 22.5 °
